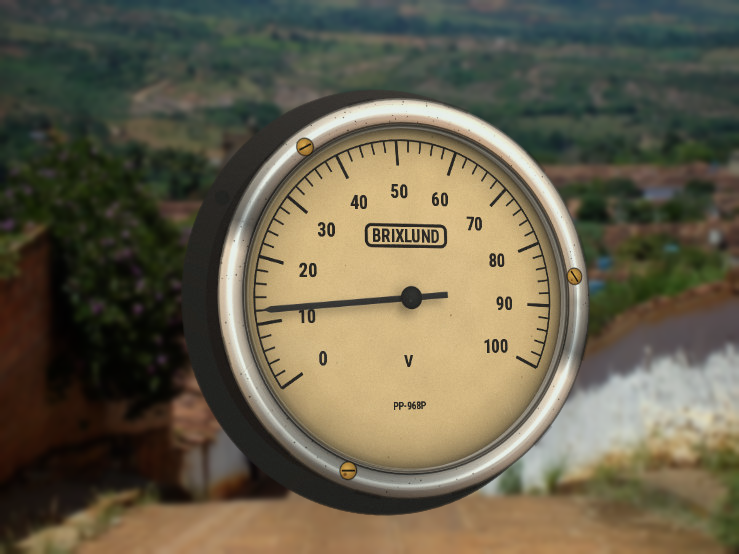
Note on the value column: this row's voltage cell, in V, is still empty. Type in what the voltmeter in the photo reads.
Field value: 12 V
